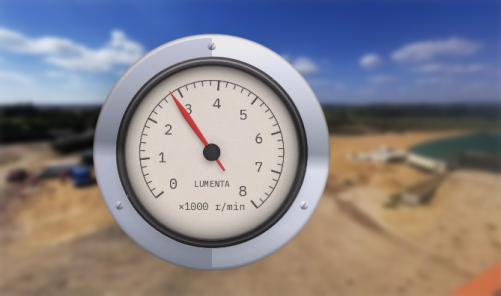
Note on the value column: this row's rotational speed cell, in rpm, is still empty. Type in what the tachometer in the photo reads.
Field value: 2800 rpm
